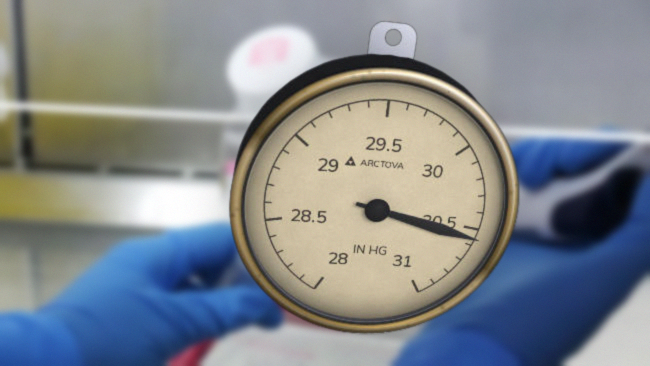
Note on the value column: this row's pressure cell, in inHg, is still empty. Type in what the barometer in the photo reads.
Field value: 30.55 inHg
